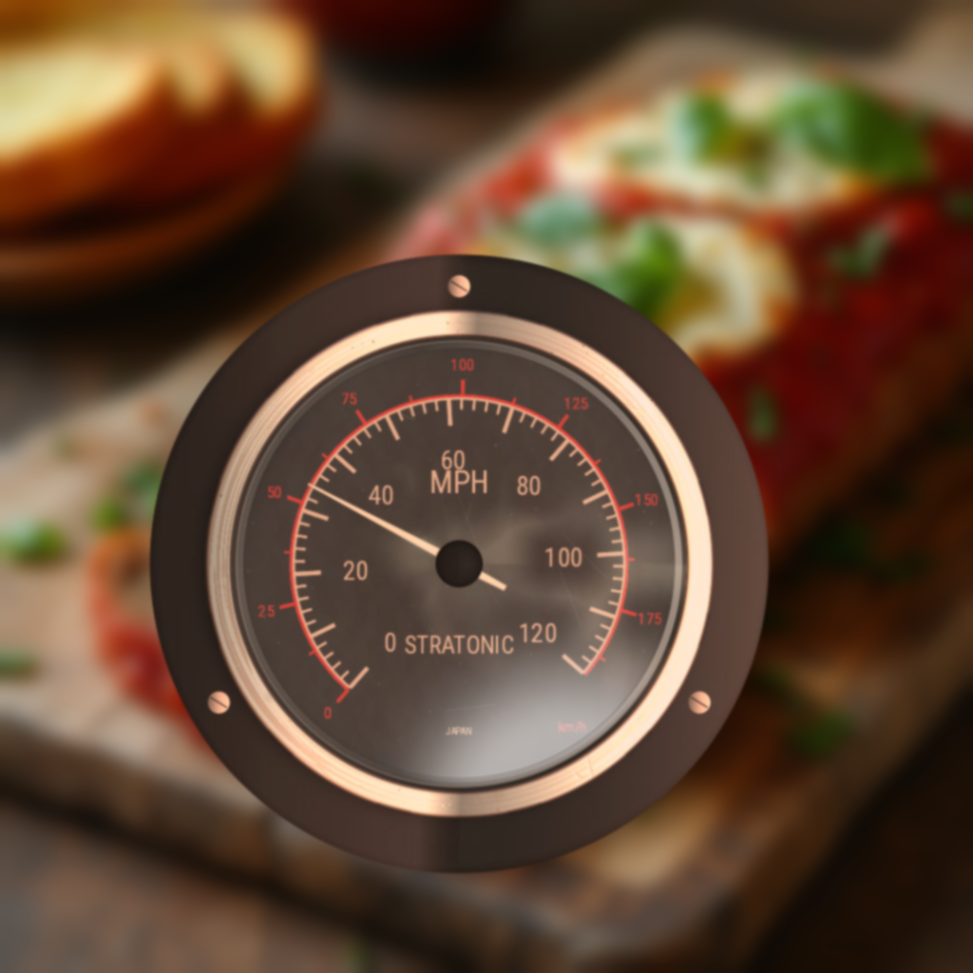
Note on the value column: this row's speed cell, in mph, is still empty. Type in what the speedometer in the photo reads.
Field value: 34 mph
